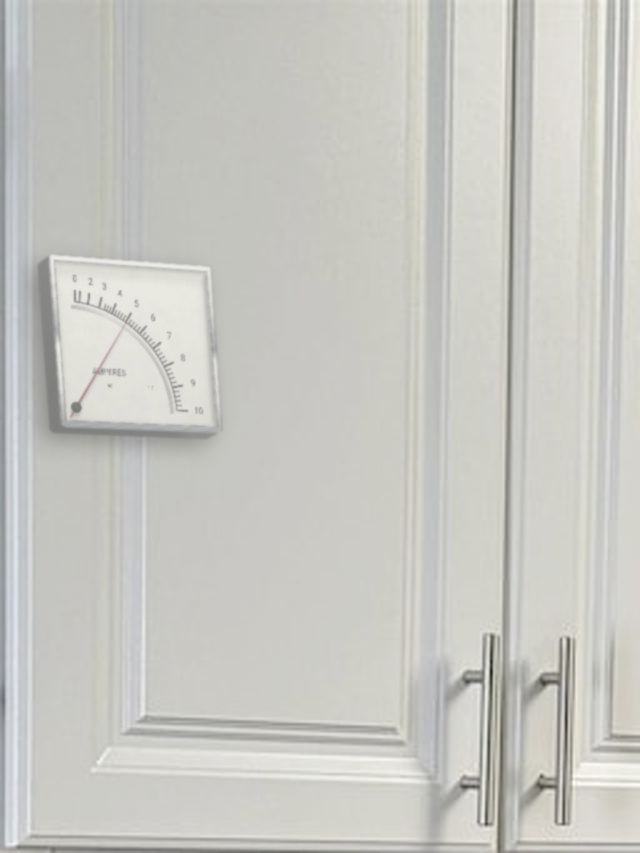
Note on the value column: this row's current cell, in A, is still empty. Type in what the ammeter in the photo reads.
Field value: 5 A
